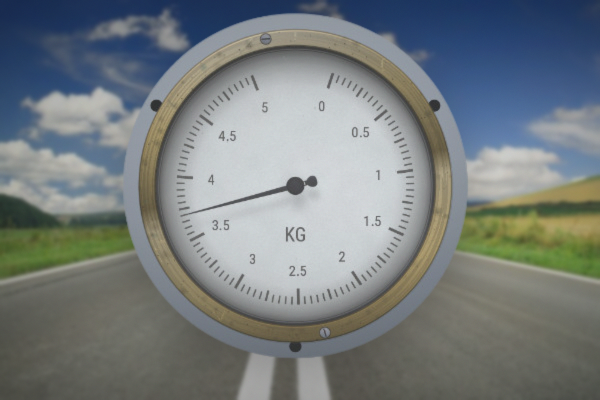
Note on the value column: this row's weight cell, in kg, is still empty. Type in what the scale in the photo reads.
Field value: 3.7 kg
